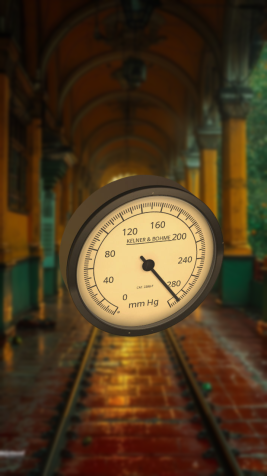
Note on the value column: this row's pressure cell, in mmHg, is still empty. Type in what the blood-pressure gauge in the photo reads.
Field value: 290 mmHg
